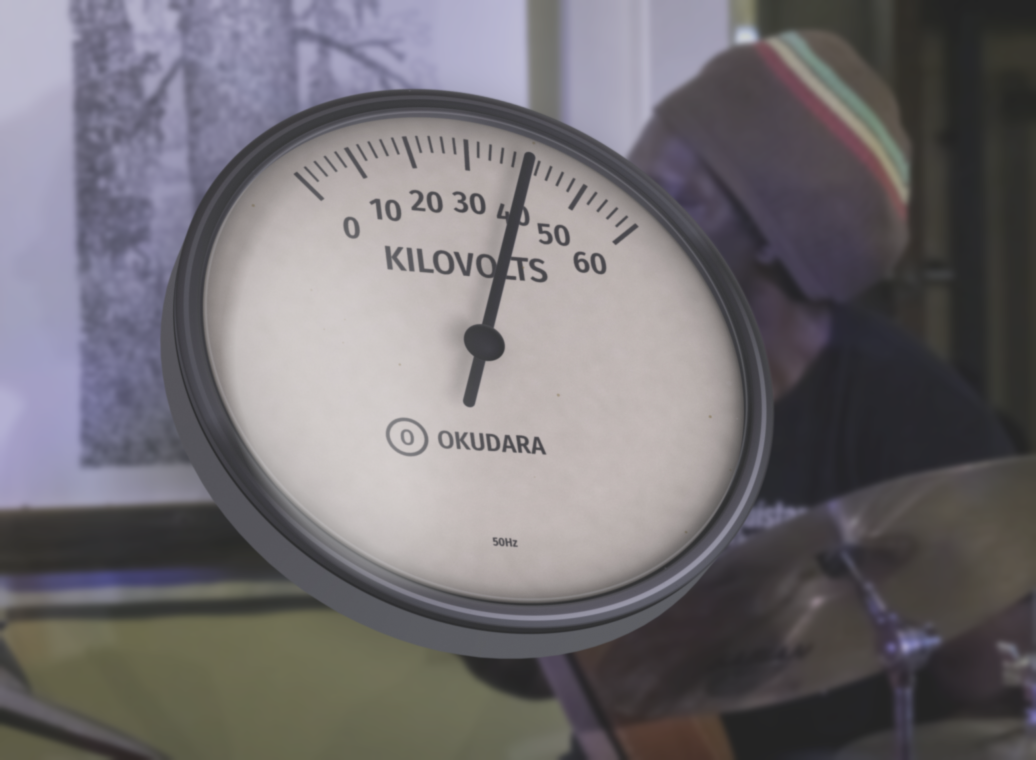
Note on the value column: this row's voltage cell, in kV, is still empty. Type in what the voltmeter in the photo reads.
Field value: 40 kV
